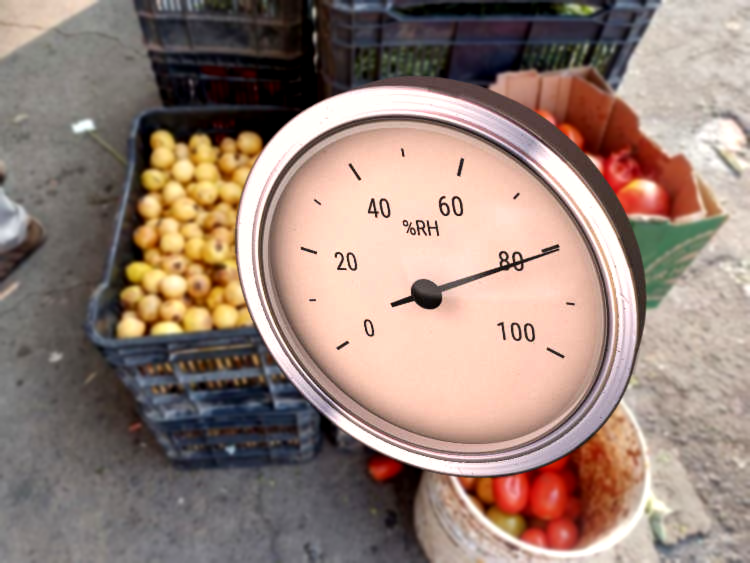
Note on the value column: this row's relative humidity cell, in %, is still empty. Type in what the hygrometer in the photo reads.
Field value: 80 %
